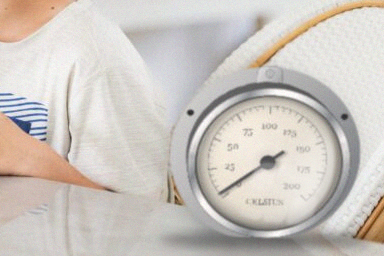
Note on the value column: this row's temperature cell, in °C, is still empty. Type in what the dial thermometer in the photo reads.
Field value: 5 °C
